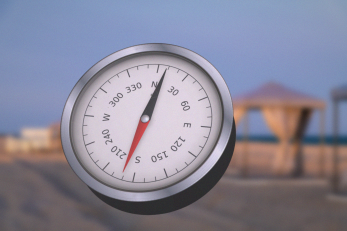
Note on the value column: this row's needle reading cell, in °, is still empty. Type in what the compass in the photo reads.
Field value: 190 °
